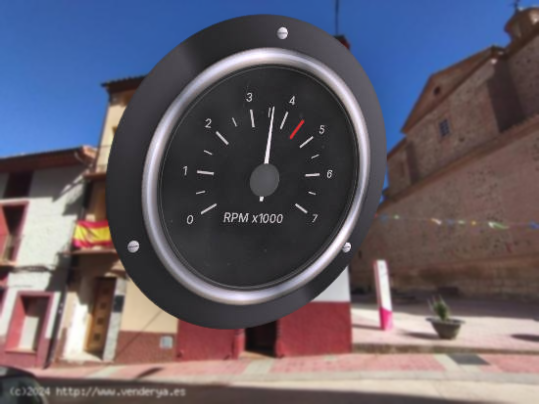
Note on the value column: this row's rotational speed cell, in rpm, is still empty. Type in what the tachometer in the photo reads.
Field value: 3500 rpm
